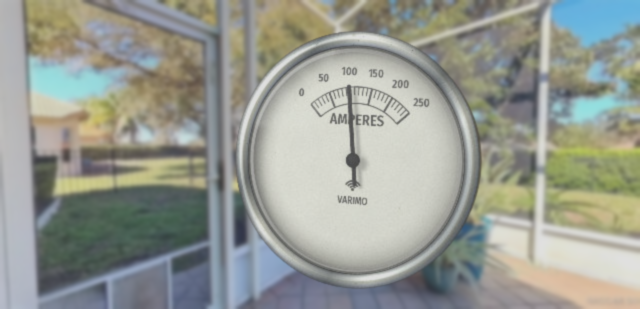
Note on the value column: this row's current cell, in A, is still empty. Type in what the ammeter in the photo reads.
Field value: 100 A
